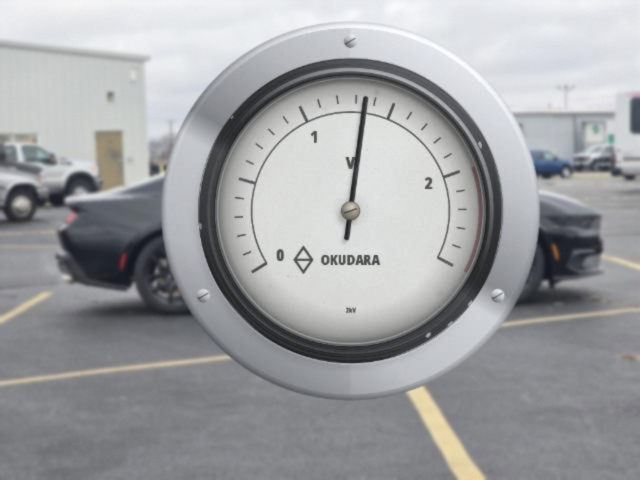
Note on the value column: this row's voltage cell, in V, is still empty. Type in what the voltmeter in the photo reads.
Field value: 1.35 V
